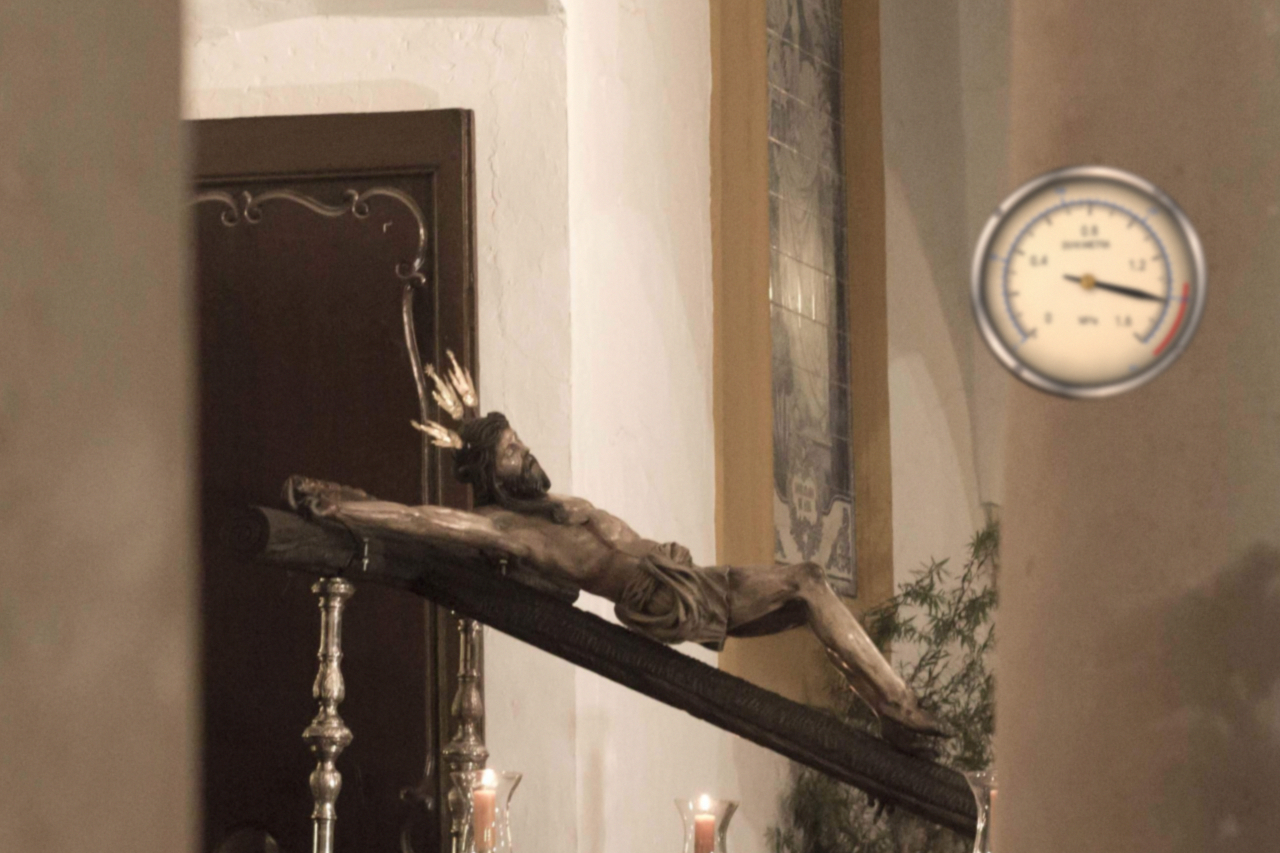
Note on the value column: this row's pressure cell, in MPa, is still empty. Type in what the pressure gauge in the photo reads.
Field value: 1.4 MPa
